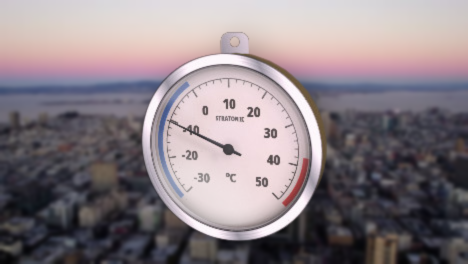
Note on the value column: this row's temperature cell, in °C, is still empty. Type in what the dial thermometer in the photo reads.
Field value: -10 °C
